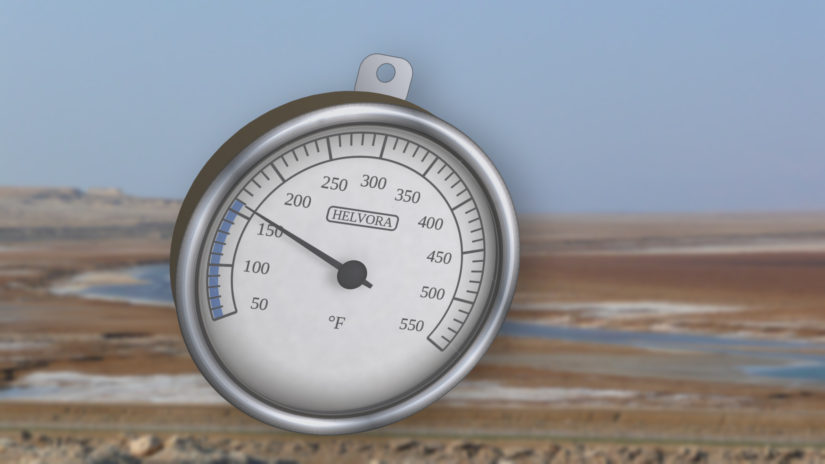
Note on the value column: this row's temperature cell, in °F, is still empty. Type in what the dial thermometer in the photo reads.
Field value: 160 °F
